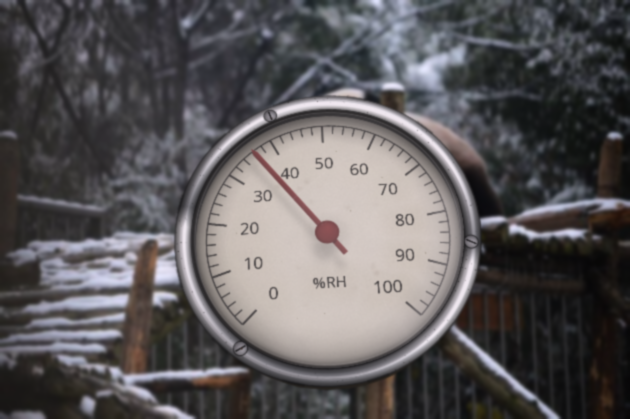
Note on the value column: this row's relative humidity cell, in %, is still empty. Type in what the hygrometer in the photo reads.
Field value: 36 %
